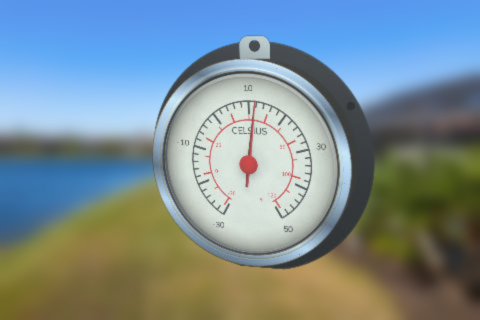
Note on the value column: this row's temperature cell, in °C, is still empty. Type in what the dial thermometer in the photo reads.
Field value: 12 °C
